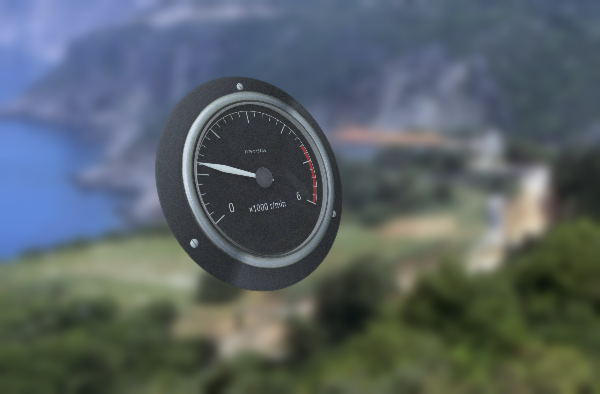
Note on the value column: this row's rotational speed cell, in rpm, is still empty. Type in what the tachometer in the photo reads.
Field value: 1200 rpm
